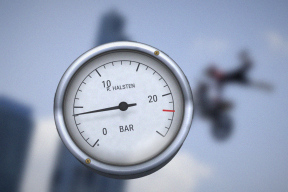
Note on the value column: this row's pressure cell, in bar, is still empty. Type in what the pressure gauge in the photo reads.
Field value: 4 bar
